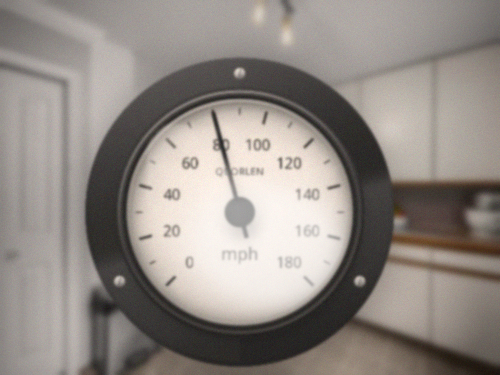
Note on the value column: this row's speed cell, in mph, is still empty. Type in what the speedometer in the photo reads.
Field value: 80 mph
